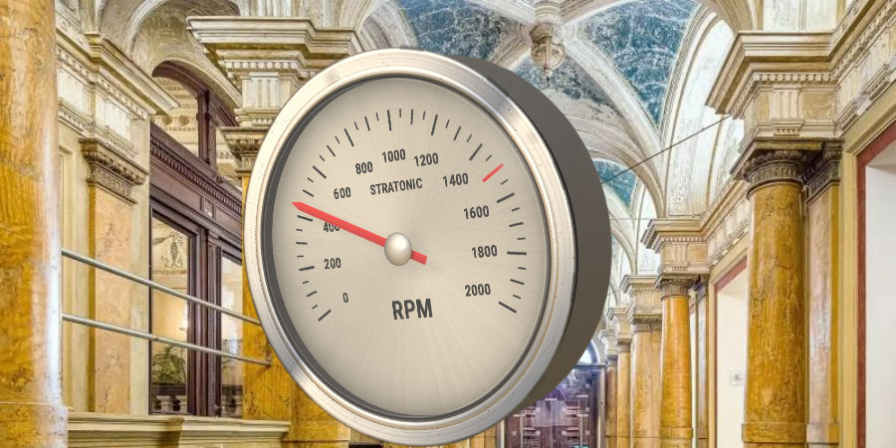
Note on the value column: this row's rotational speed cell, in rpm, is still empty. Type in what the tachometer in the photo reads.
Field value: 450 rpm
